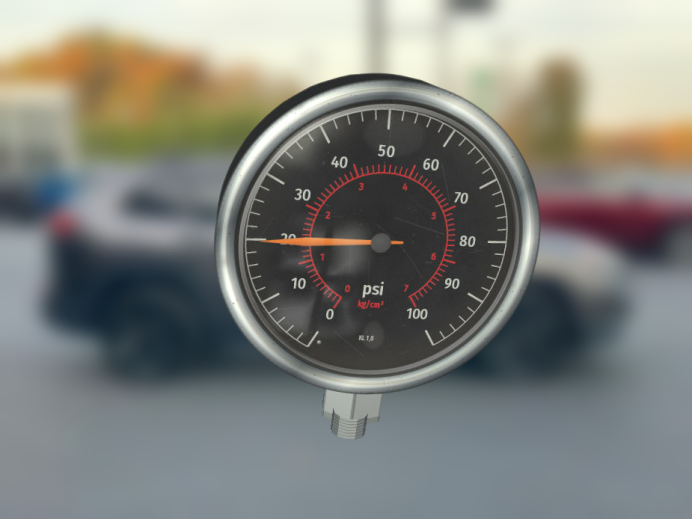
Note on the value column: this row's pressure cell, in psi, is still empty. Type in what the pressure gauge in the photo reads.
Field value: 20 psi
